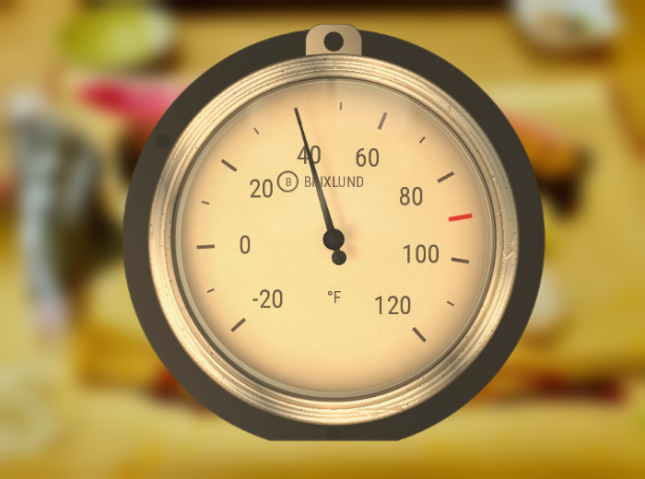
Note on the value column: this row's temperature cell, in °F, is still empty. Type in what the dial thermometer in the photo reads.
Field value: 40 °F
